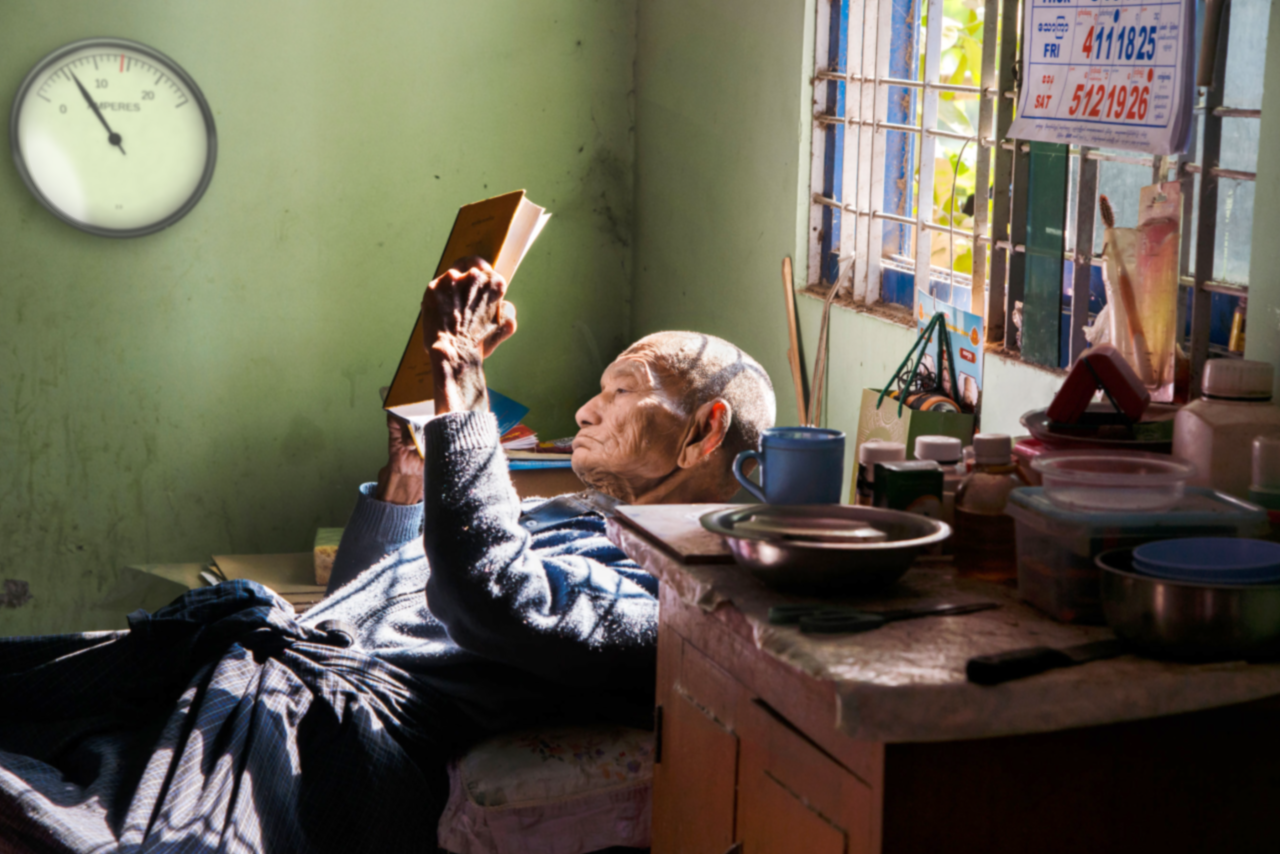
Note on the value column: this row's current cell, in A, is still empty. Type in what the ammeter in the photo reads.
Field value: 6 A
